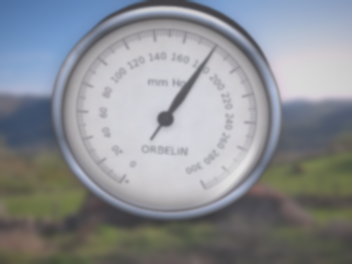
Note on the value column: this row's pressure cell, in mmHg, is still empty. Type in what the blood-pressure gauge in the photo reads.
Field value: 180 mmHg
